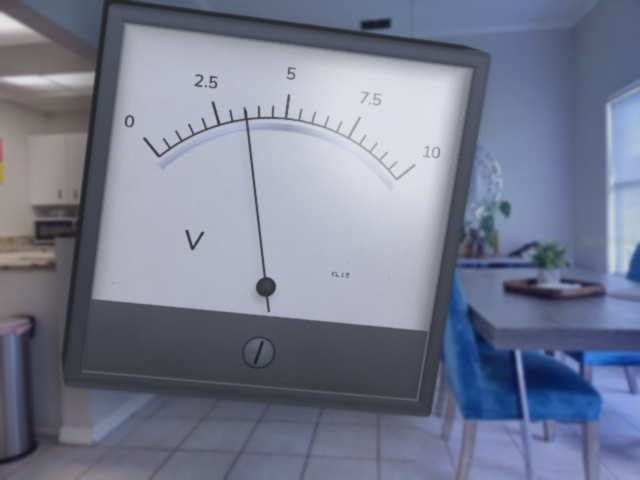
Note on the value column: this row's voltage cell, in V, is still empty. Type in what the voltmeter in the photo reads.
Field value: 3.5 V
